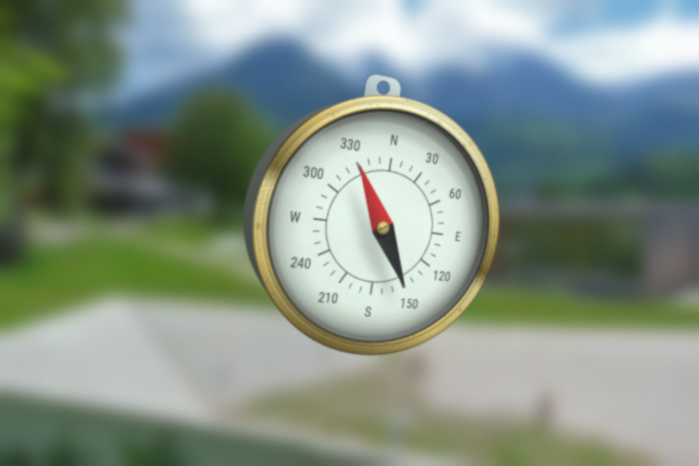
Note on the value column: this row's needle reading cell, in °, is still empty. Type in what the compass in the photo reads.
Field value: 330 °
